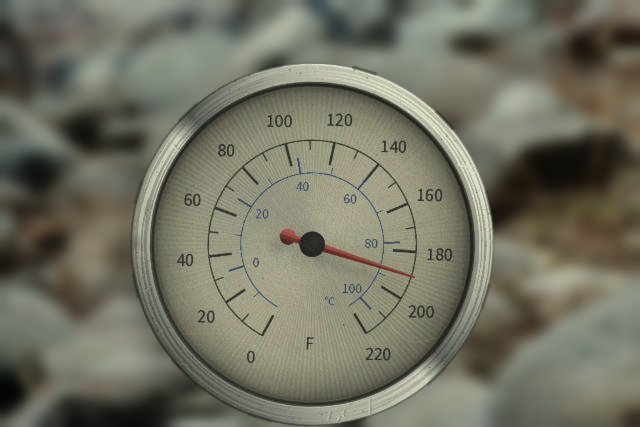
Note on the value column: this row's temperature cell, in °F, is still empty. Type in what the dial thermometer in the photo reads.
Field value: 190 °F
